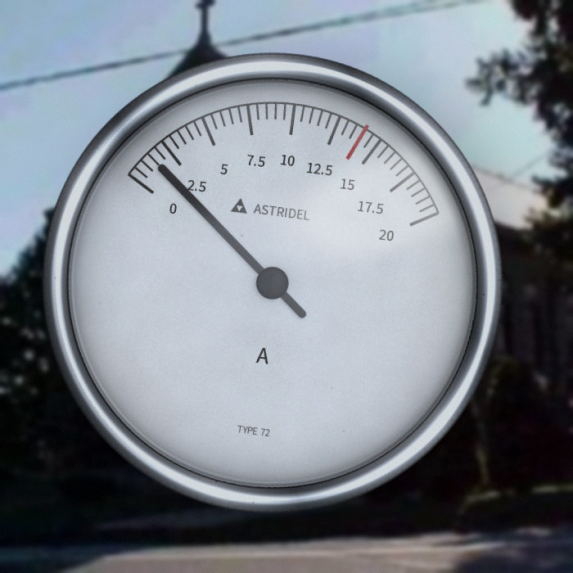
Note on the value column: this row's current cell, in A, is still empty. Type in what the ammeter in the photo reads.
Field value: 1.5 A
